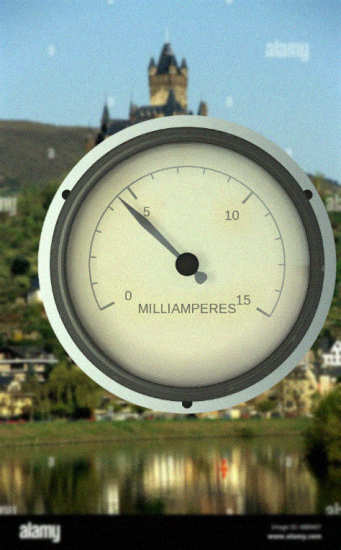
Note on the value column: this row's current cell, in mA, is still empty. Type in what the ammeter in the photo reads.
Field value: 4.5 mA
